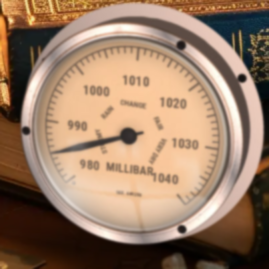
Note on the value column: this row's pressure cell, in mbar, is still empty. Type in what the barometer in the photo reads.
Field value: 985 mbar
